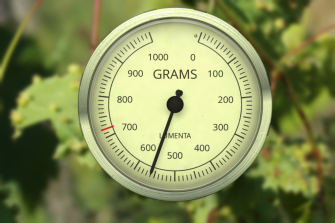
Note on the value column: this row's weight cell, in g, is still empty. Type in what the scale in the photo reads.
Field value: 560 g
